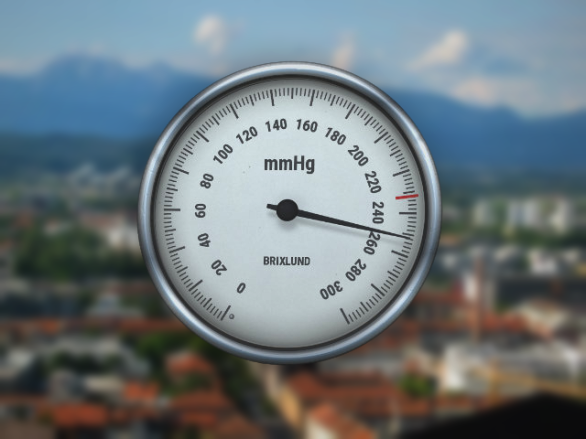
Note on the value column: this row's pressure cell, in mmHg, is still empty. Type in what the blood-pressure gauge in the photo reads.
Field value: 252 mmHg
